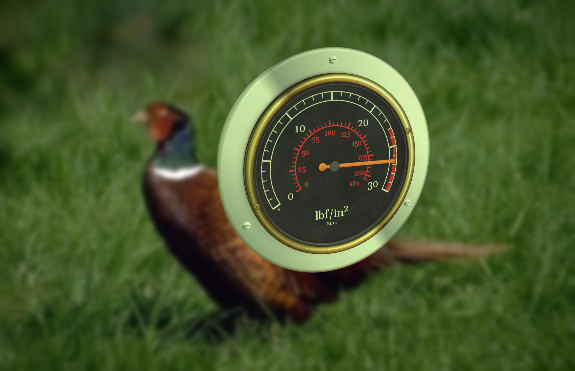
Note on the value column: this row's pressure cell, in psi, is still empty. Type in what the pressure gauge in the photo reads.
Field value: 26.5 psi
